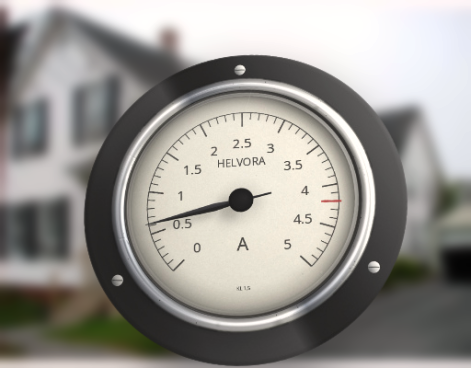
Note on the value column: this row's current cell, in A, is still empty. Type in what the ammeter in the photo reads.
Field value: 0.6 A
